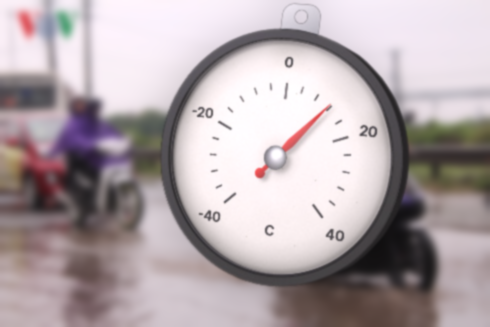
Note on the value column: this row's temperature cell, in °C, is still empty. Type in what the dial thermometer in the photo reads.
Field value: 12 °C
